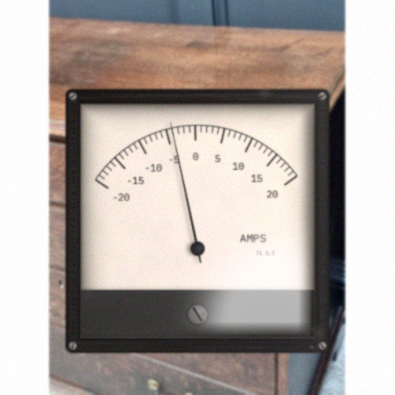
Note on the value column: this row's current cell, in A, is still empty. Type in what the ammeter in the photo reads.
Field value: -4 A
